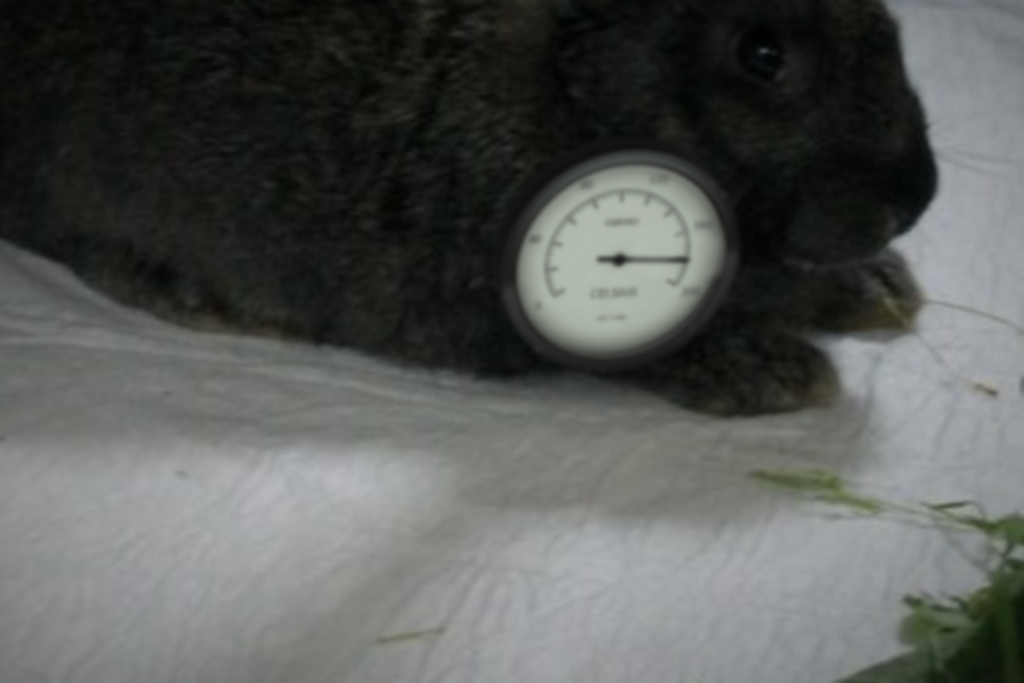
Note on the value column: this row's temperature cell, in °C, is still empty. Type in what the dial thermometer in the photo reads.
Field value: 180 °C
